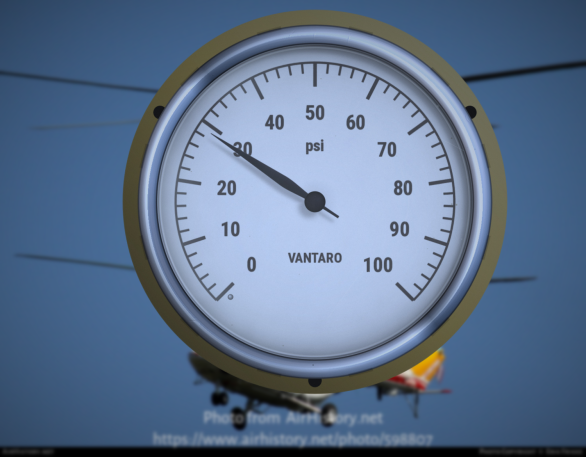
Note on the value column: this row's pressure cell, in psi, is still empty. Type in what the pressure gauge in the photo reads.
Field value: 29 psi
